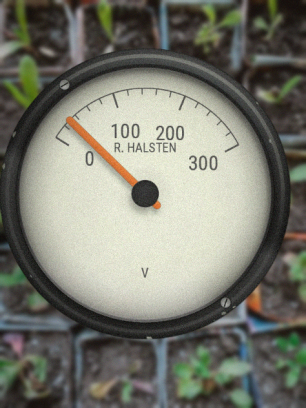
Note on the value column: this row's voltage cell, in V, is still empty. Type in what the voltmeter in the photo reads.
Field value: 30 V
